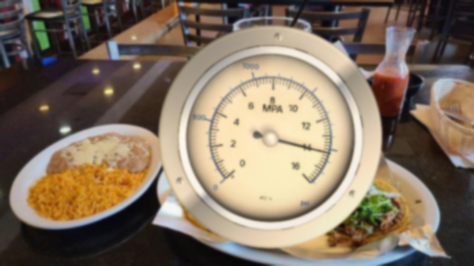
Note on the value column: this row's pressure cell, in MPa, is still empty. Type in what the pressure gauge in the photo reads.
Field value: 14 MPa
